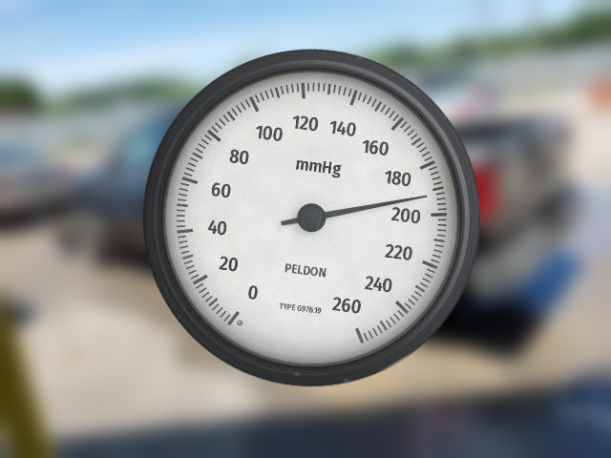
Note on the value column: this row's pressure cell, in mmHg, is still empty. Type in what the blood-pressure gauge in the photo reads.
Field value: 192 mmHg
